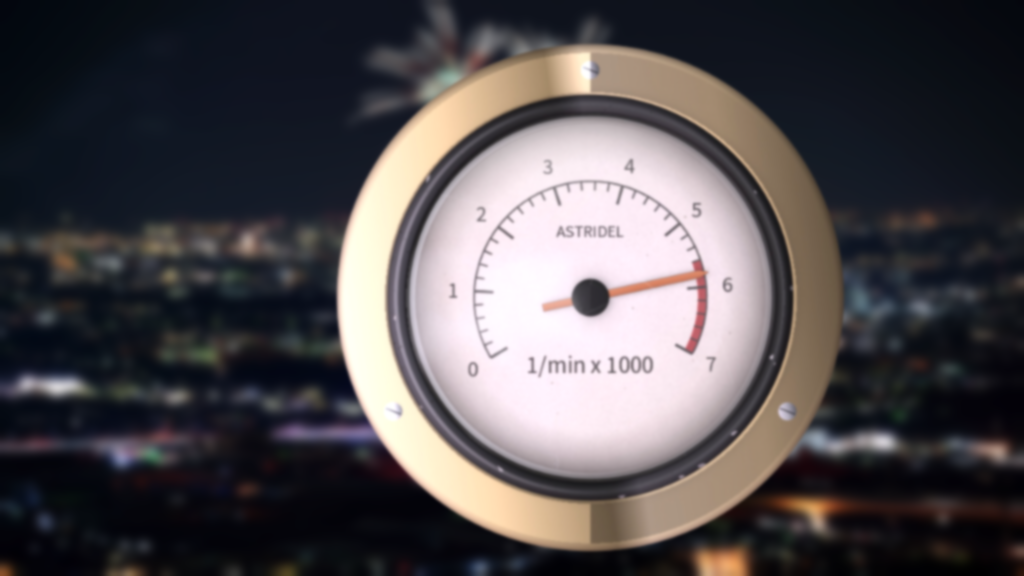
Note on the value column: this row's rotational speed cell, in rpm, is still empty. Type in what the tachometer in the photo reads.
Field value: 5800 rpm
